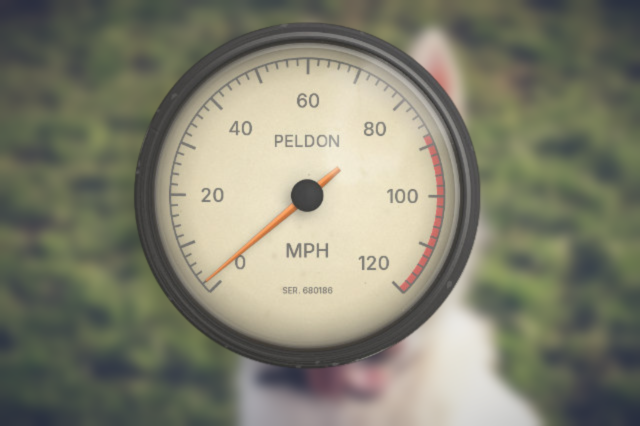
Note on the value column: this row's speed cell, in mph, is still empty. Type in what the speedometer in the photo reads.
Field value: 2 mph
